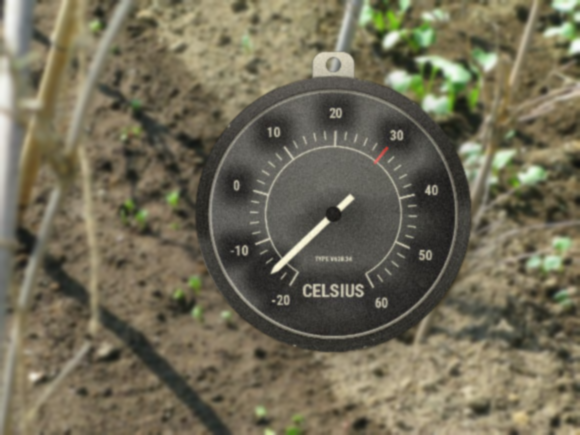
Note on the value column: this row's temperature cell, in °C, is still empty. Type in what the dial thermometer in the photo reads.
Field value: -16 °C
